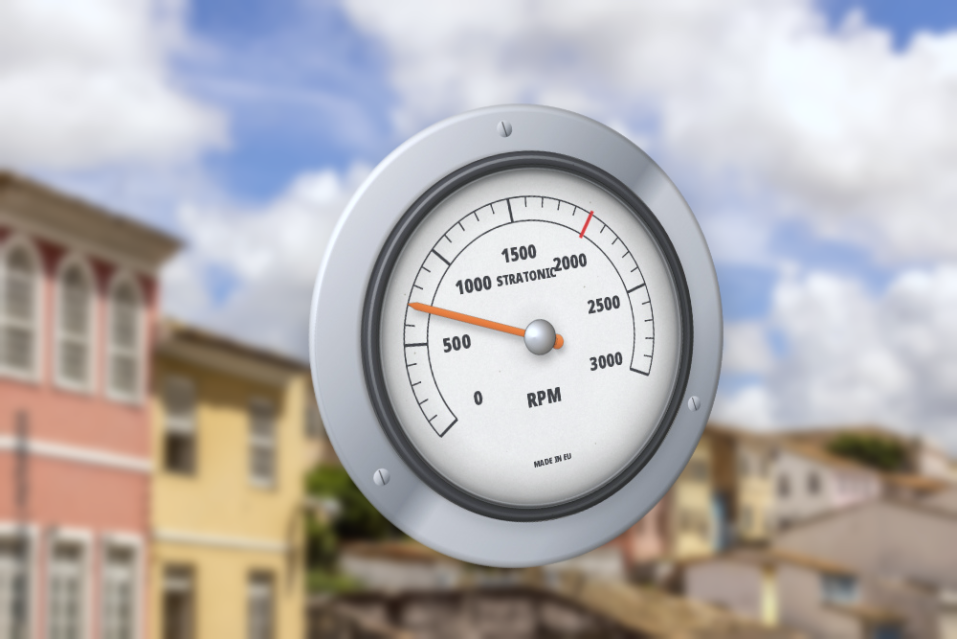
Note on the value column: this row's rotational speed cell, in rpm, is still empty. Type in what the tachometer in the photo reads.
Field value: 700 rpm
